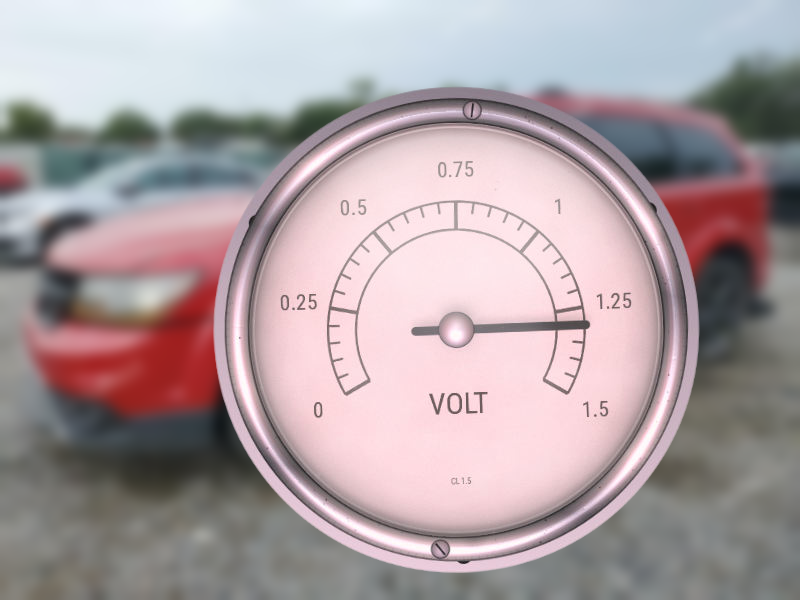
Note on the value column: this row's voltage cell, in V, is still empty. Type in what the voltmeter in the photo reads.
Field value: 1.3 V
